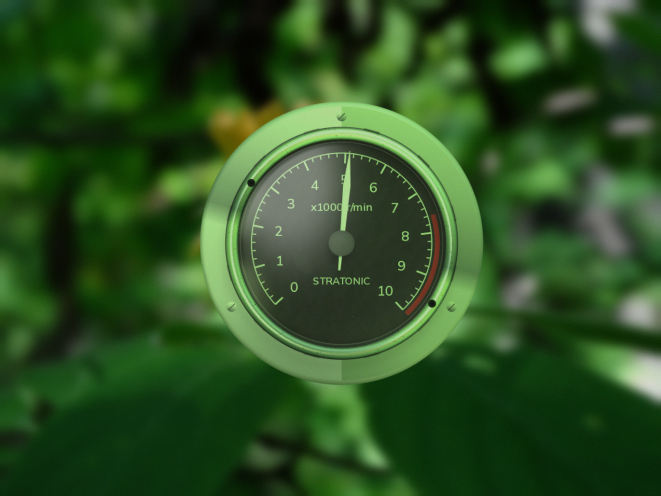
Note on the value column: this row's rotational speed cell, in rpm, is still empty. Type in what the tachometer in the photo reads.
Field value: 5100 rpm
